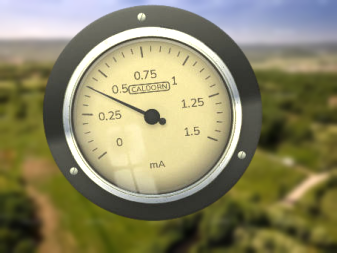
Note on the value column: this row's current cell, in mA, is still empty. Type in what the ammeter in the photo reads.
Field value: 0.4 mA
